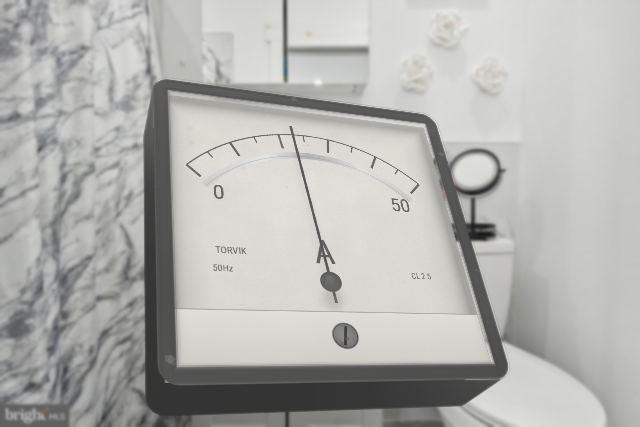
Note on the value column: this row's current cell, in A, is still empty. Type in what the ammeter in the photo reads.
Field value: 22.5 A
